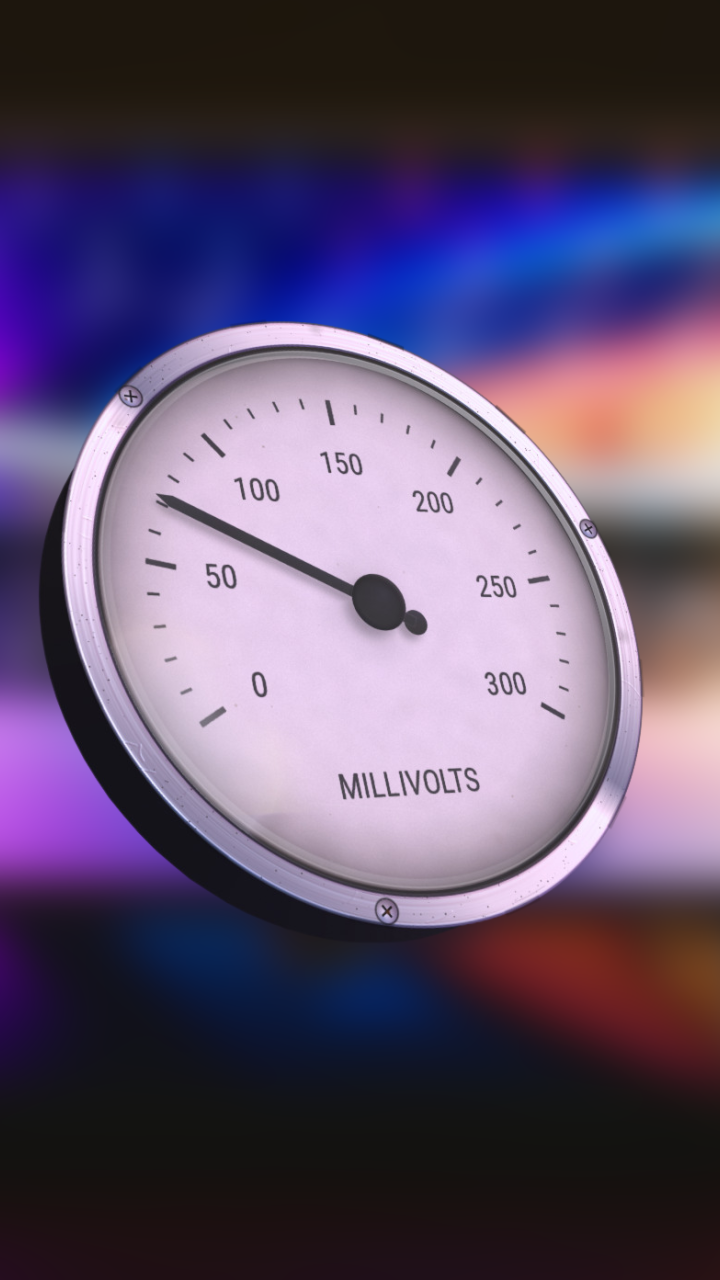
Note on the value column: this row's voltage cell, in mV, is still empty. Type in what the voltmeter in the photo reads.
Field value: 70 mV
